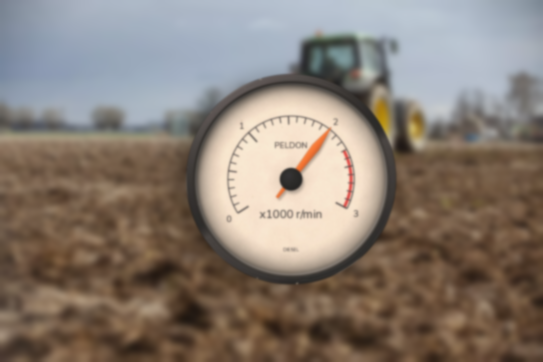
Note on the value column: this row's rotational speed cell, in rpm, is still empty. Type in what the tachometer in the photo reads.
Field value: 2000 rpm
